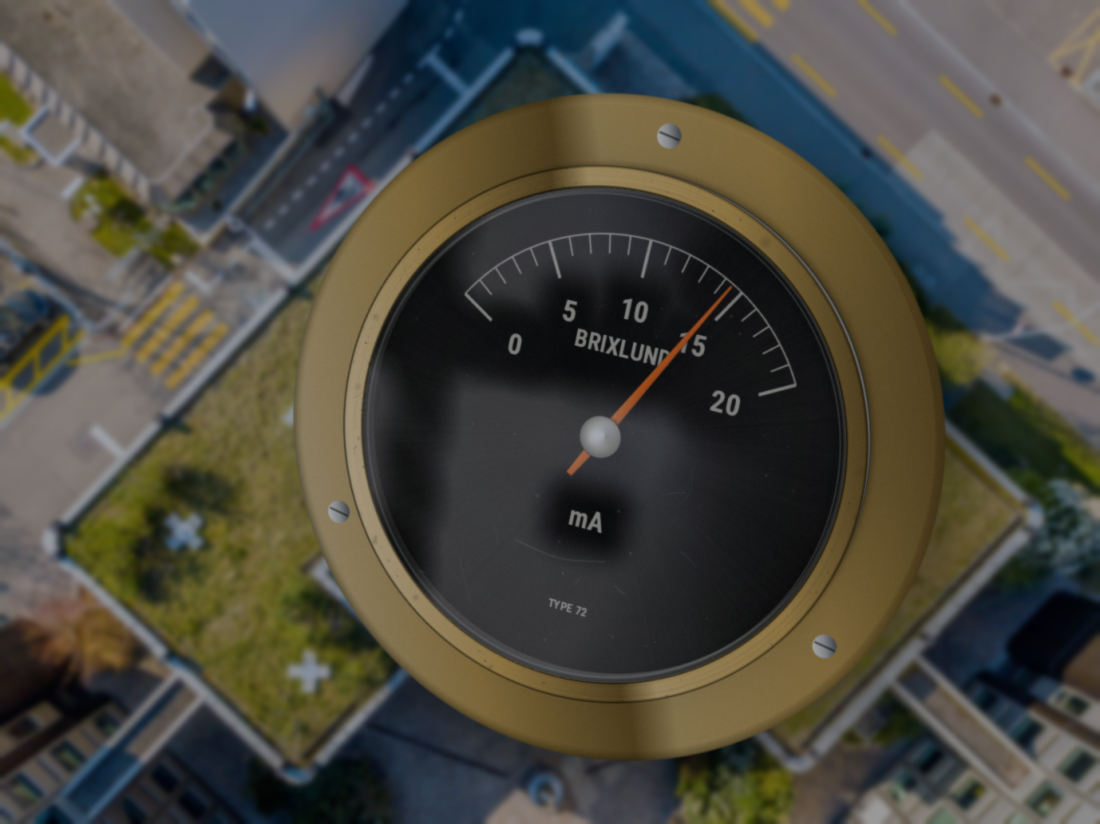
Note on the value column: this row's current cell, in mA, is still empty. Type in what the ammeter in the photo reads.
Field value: 14.5 mA
